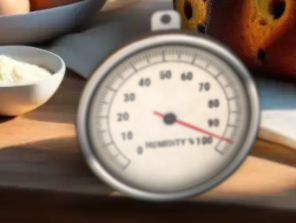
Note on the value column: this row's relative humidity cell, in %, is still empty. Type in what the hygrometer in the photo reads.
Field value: 95 %
